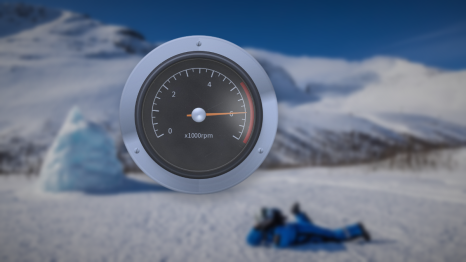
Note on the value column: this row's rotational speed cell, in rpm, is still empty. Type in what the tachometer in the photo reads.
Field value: 6000 rpm
